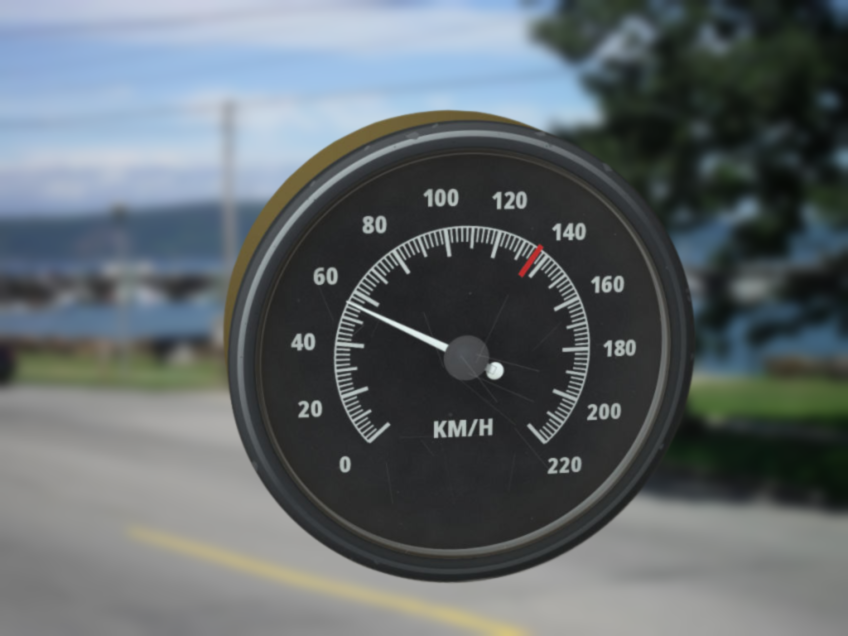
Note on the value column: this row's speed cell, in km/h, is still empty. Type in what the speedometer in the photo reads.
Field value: 56 km/h
